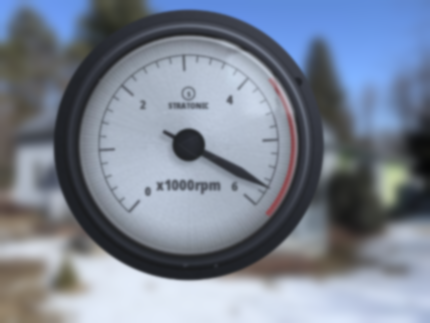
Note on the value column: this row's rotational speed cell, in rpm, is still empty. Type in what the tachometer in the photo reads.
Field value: 5700 rpm
